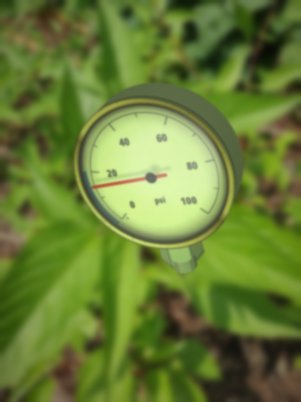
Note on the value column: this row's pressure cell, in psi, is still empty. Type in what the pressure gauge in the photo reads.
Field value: 15 psi
